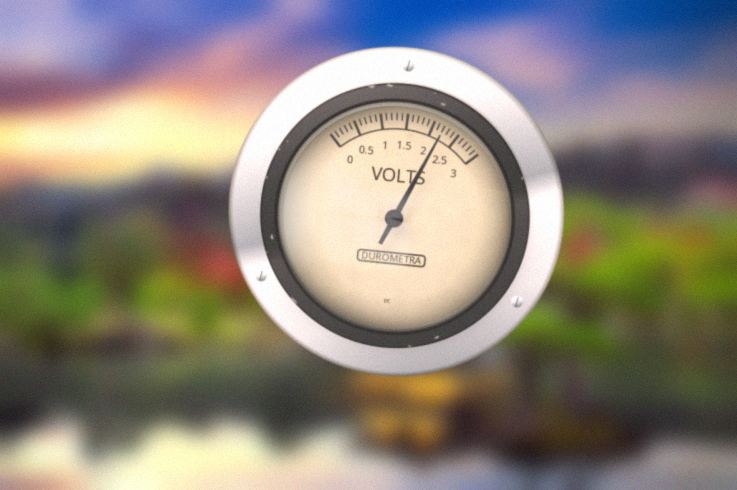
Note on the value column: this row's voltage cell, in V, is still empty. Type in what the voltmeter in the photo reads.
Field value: 2.2 V
